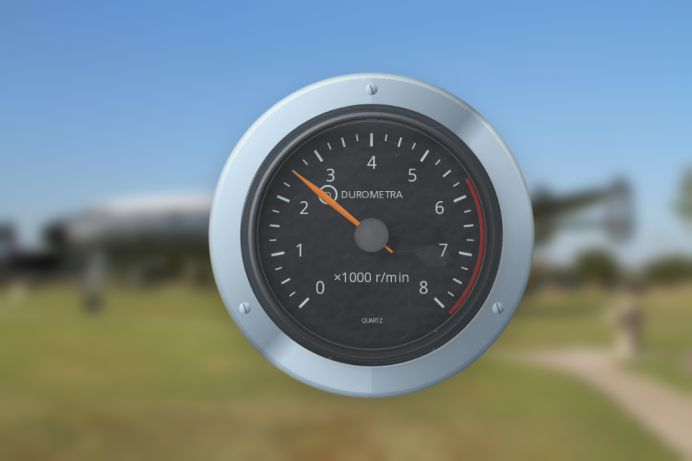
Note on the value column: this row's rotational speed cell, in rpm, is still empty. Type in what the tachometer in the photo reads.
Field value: 2500 rpm
